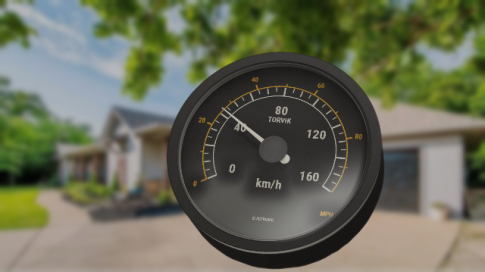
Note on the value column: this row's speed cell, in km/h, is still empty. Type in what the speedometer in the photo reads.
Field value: 42.5 km/h
